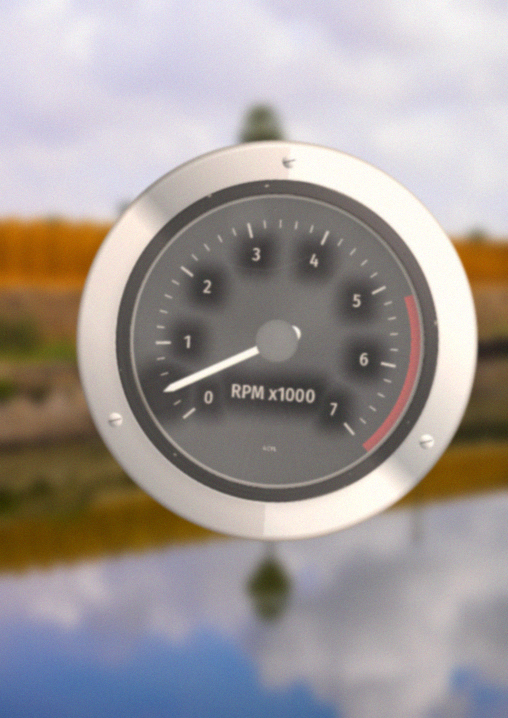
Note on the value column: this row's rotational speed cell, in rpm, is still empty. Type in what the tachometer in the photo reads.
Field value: 400 rpm
